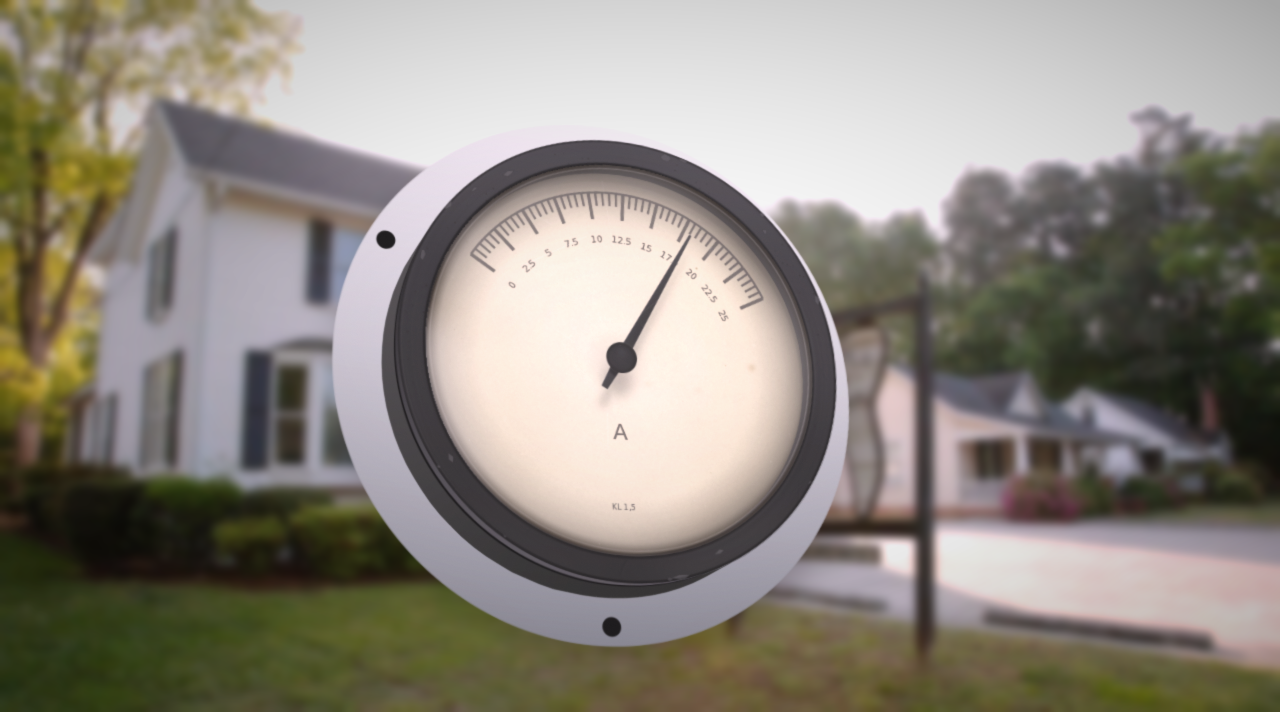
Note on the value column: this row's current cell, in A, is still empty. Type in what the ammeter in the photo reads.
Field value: 18 A
